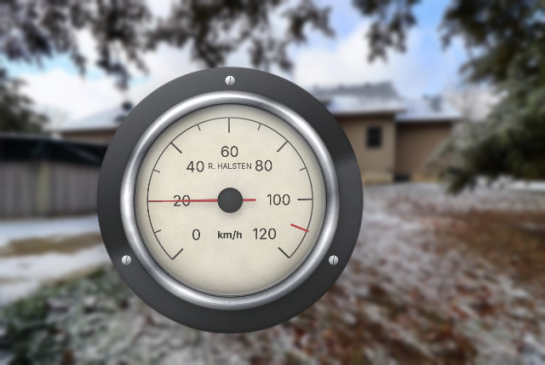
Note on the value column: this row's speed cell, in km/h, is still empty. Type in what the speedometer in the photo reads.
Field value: 20 km/h
